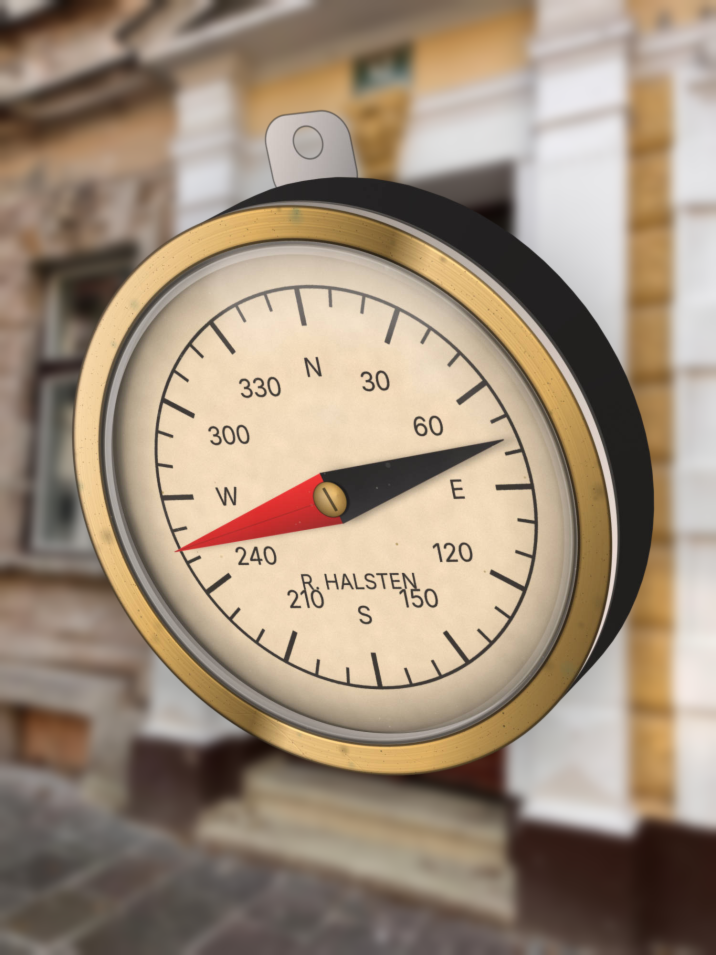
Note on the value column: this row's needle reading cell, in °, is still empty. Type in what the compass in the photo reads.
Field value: 255 °
